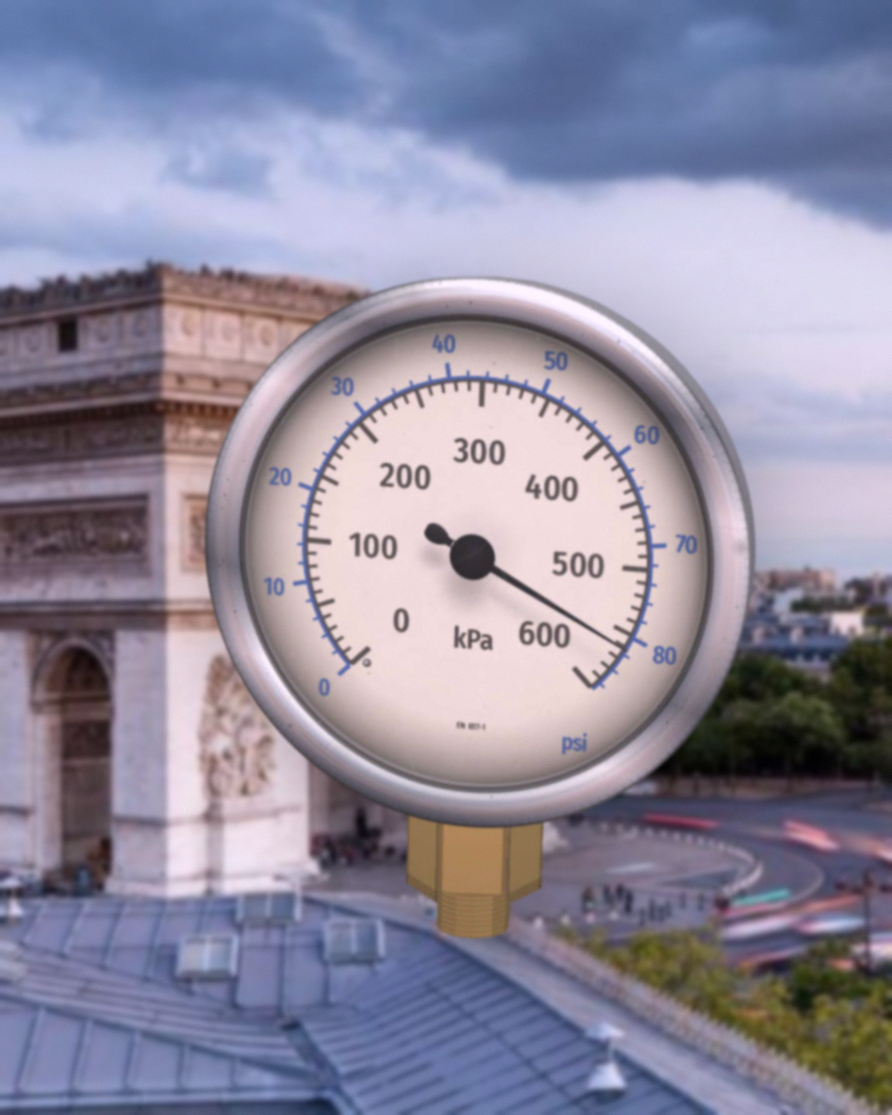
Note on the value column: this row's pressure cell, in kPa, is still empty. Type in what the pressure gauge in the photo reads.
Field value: 560 kPa
